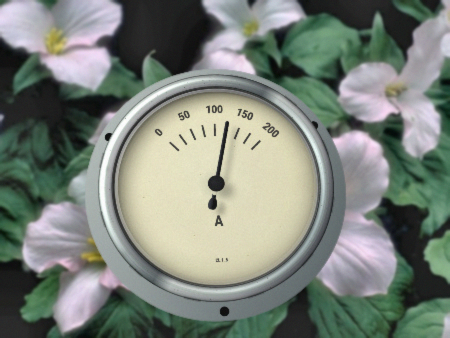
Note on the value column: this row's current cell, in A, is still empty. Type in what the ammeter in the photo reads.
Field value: 125 A
